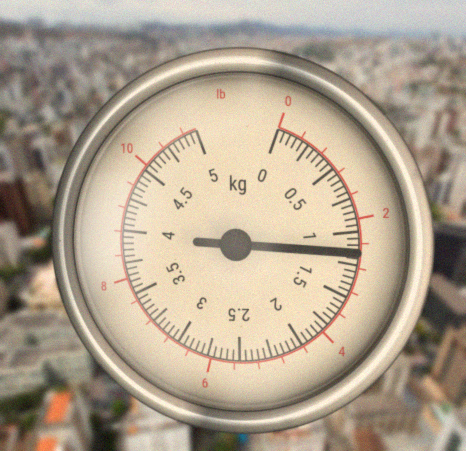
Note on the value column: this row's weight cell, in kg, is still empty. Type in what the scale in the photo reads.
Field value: 1.15 kg
